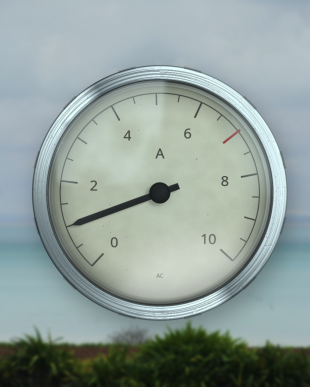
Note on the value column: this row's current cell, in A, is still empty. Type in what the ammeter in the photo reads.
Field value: 1 A
